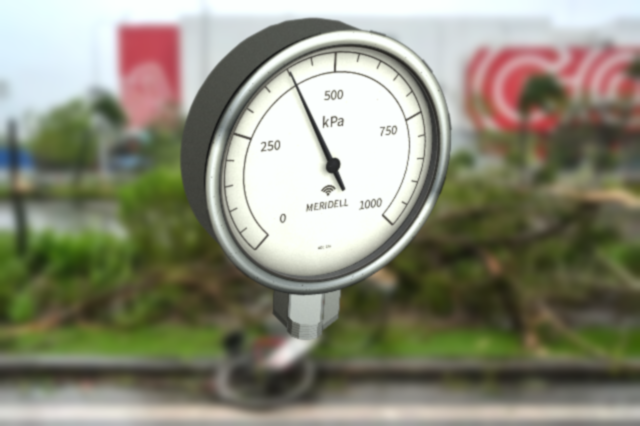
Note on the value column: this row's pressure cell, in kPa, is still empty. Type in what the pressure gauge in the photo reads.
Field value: 400 kPa
